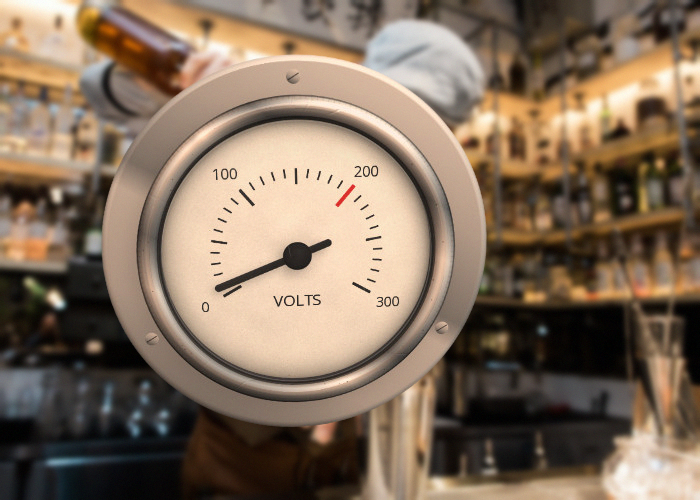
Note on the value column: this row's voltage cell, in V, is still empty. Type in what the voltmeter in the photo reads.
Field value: 10 V
